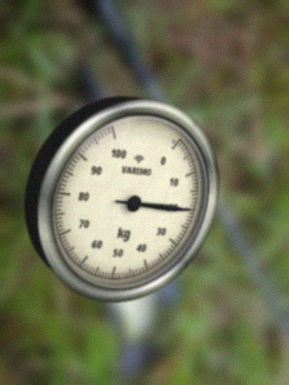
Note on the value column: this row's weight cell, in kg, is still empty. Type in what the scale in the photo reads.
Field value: 20 kg
